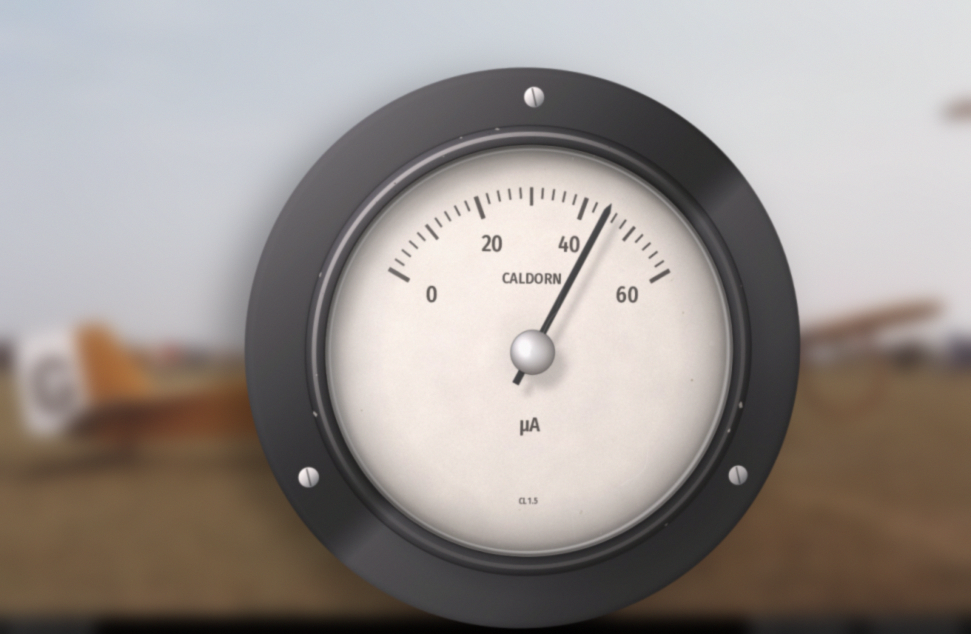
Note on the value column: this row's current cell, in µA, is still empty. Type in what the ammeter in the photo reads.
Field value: 44 µA
